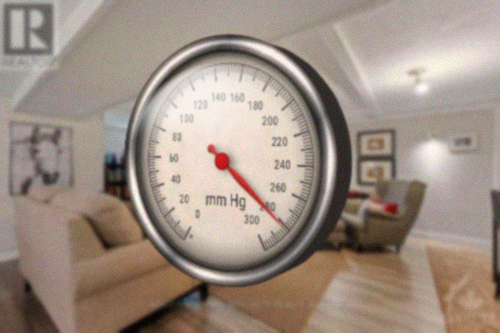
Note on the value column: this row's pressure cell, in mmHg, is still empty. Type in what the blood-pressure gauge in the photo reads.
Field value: 280 mmHg
